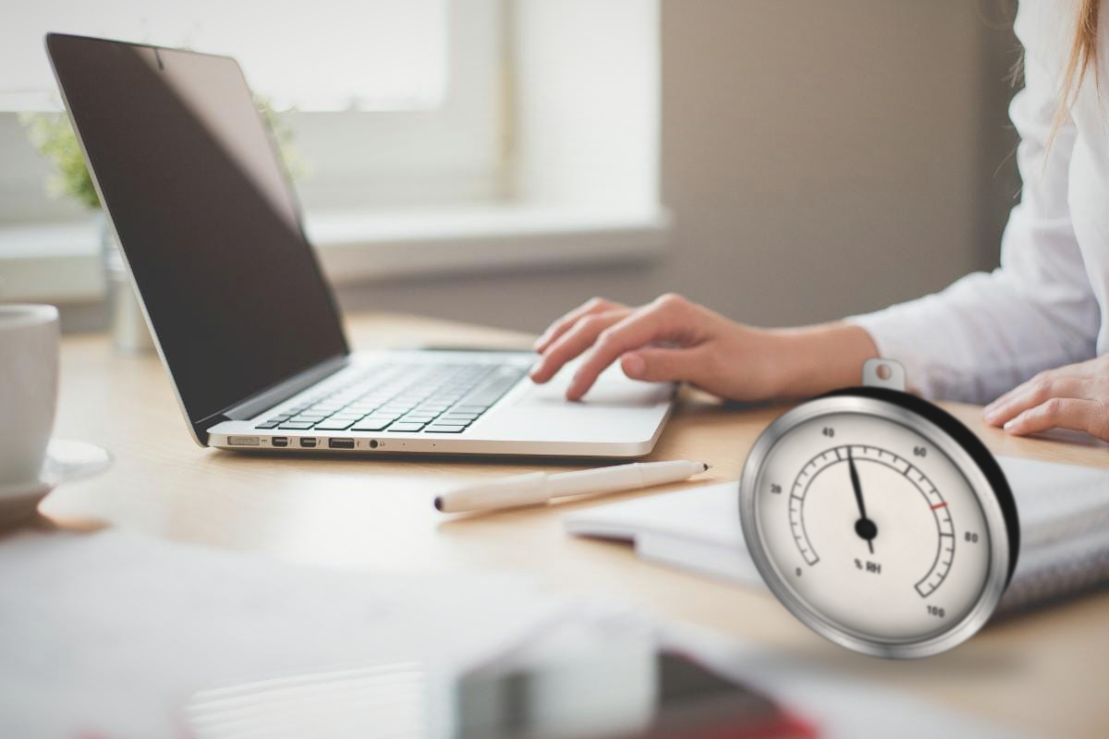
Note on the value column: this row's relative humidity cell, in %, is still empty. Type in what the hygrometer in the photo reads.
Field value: 44 %
